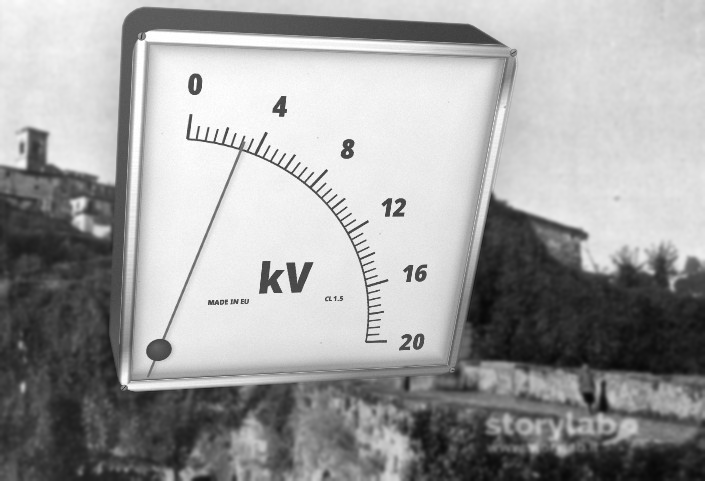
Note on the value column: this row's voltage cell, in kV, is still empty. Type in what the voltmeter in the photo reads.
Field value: 3 kV
